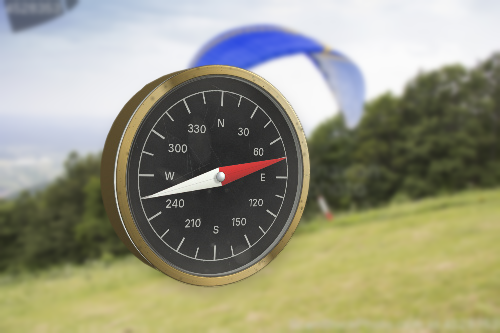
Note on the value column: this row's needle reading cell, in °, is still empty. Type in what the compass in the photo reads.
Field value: 75 °
